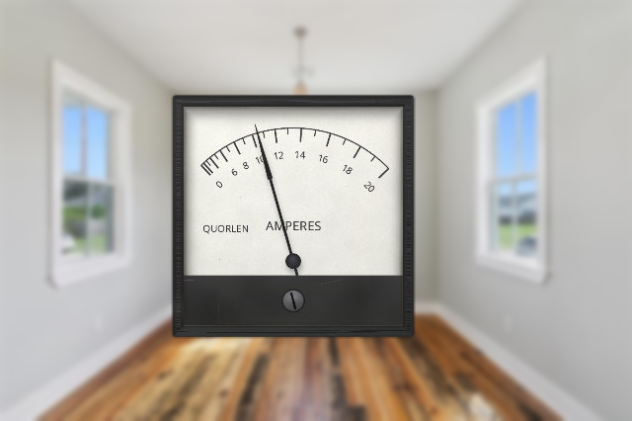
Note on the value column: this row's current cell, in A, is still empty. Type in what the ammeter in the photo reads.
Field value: 10.5 A
